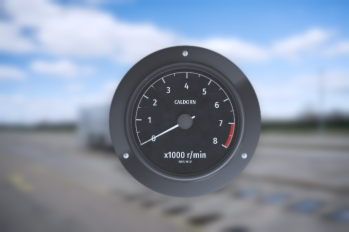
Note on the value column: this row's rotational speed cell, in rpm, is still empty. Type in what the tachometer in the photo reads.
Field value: 0 rpm
